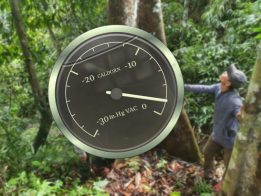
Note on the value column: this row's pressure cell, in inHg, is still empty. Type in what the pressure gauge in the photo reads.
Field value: -2 inHg
